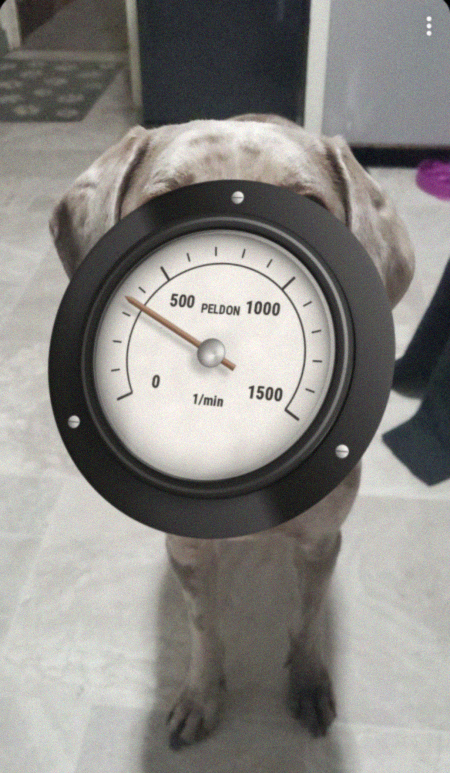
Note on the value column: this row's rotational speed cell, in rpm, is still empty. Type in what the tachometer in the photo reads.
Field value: 350 rpm
